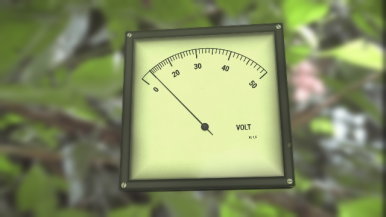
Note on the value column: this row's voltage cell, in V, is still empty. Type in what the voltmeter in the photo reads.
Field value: 10 V
